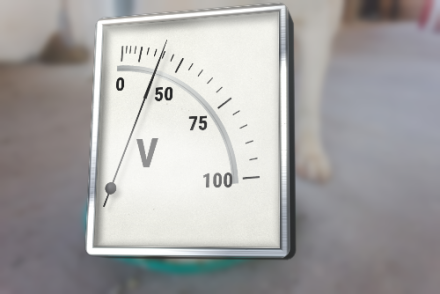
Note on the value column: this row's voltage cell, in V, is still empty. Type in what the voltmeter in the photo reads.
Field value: 40 V
